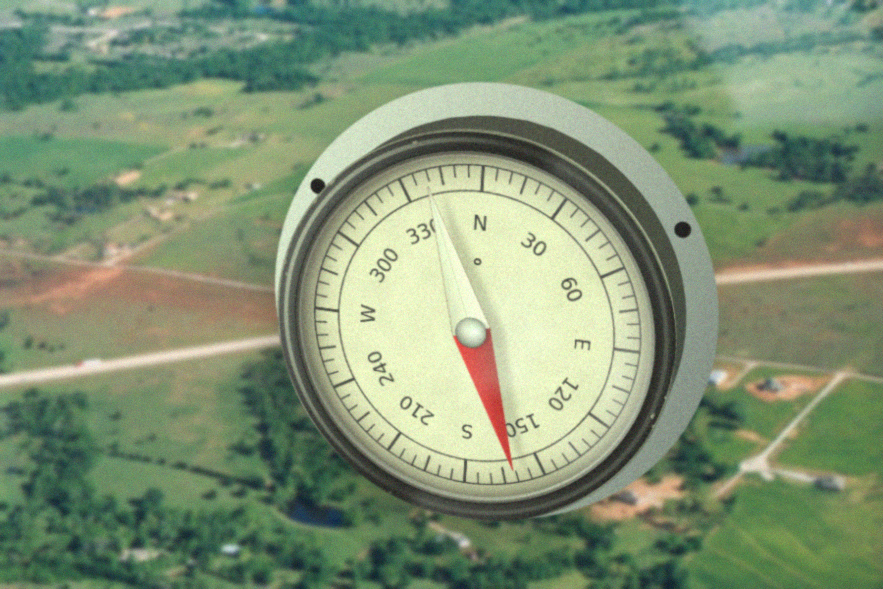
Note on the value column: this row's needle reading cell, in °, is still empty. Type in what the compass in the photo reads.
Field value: 160 °
